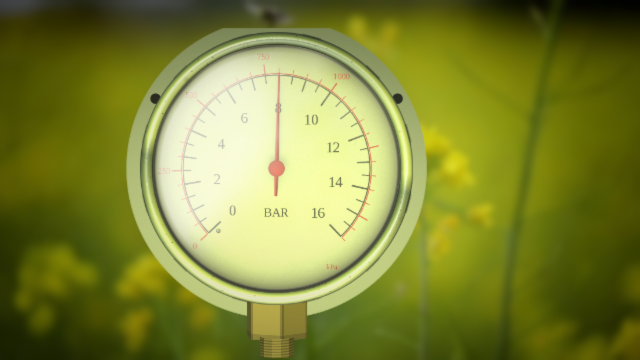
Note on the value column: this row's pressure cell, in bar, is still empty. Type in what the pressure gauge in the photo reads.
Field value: 8 bar
